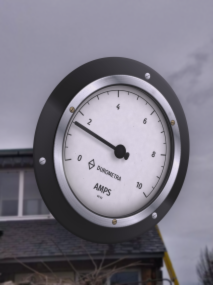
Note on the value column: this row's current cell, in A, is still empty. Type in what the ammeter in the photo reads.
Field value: 1.5 A
